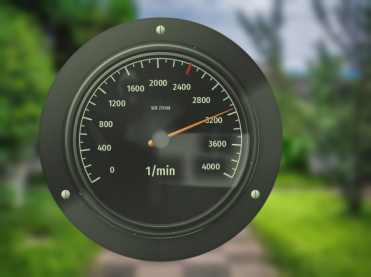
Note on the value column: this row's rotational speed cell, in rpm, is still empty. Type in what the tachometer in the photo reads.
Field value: 3150 rpm
